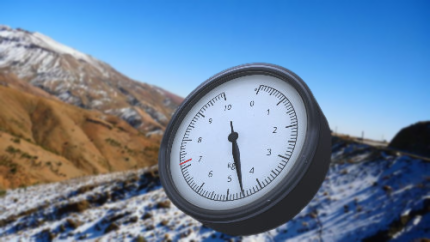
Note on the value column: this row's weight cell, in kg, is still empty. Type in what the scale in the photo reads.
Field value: 4.5 kg
